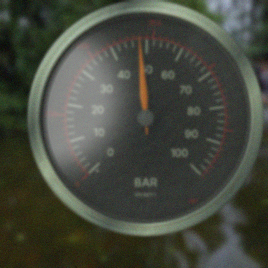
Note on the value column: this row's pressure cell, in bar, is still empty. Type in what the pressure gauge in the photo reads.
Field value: 48 bar
